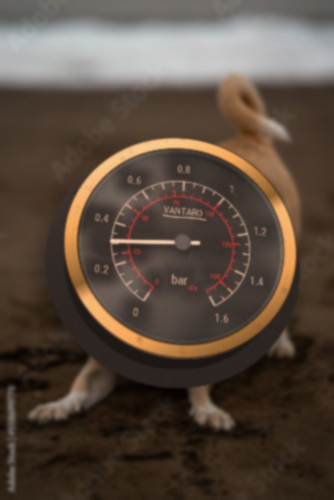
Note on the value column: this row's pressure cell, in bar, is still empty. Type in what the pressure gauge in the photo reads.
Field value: 0.3 bar
